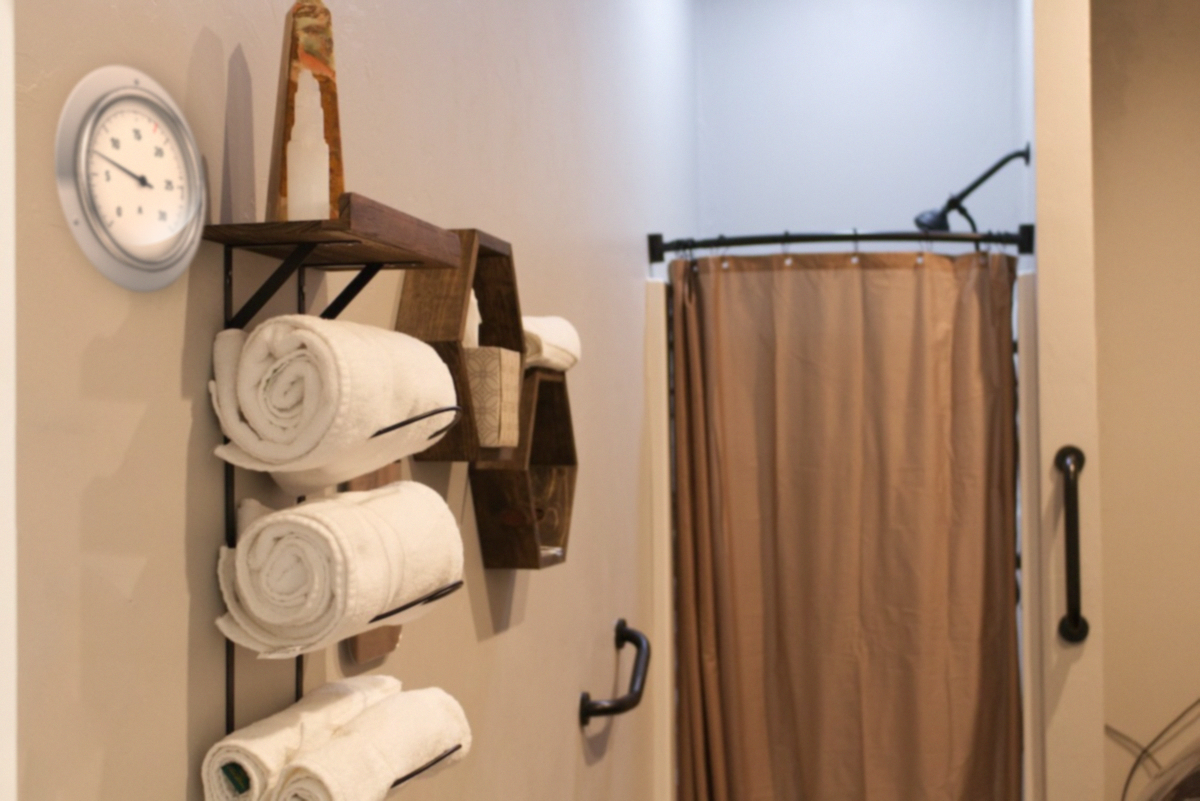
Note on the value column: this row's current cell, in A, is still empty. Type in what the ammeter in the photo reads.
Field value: 7 A
